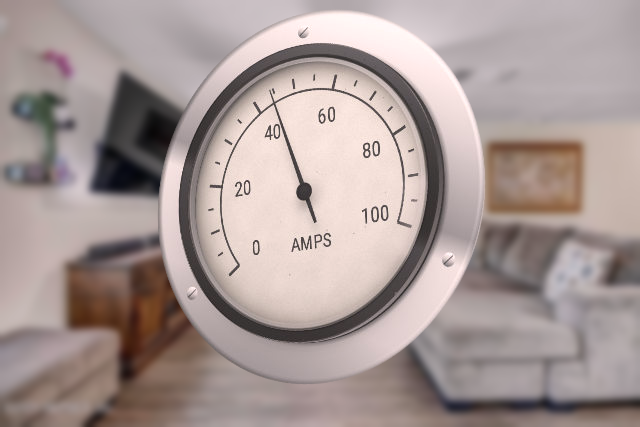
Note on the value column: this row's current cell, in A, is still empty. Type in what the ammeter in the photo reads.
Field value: 45 A
